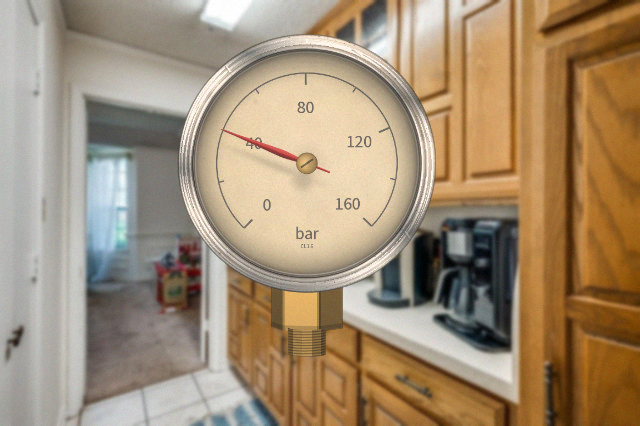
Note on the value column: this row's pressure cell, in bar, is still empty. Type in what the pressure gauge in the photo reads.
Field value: 40 bar
